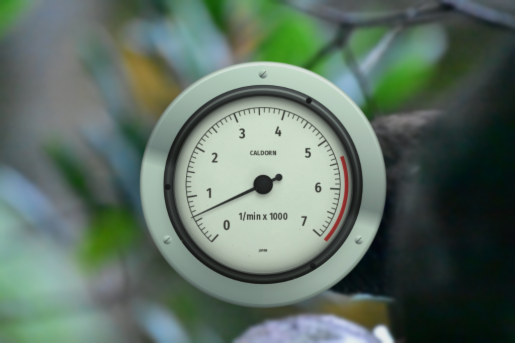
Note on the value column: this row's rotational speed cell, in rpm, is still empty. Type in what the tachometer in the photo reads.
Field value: 600 rpm
